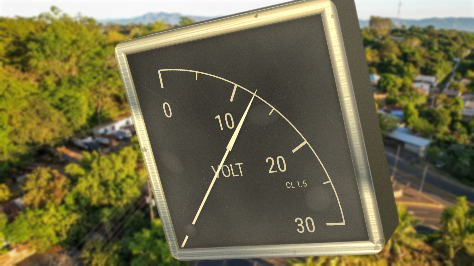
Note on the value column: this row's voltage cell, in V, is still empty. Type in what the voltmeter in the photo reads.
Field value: 12.5 V
